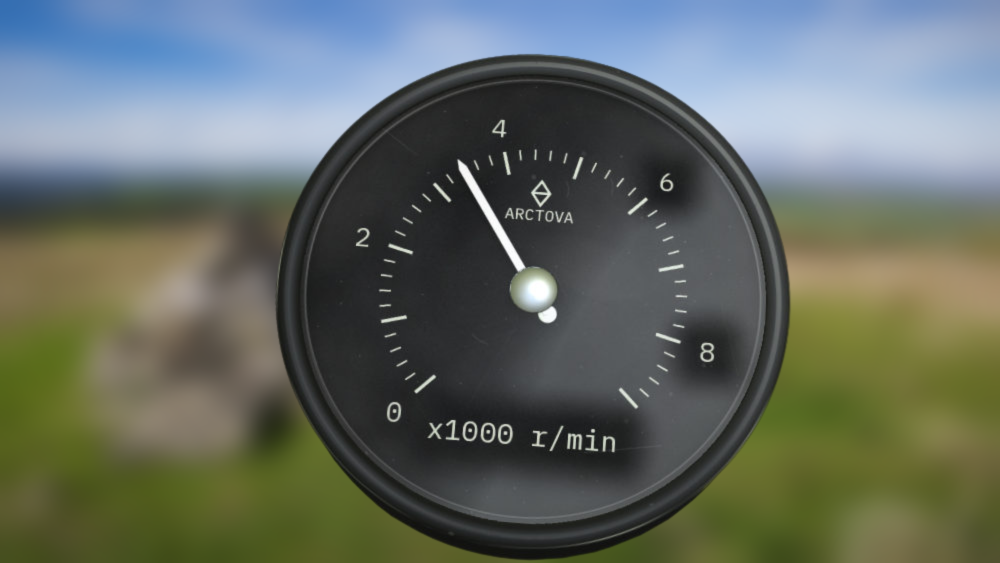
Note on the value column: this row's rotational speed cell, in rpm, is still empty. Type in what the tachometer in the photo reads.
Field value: 3400 rpm
